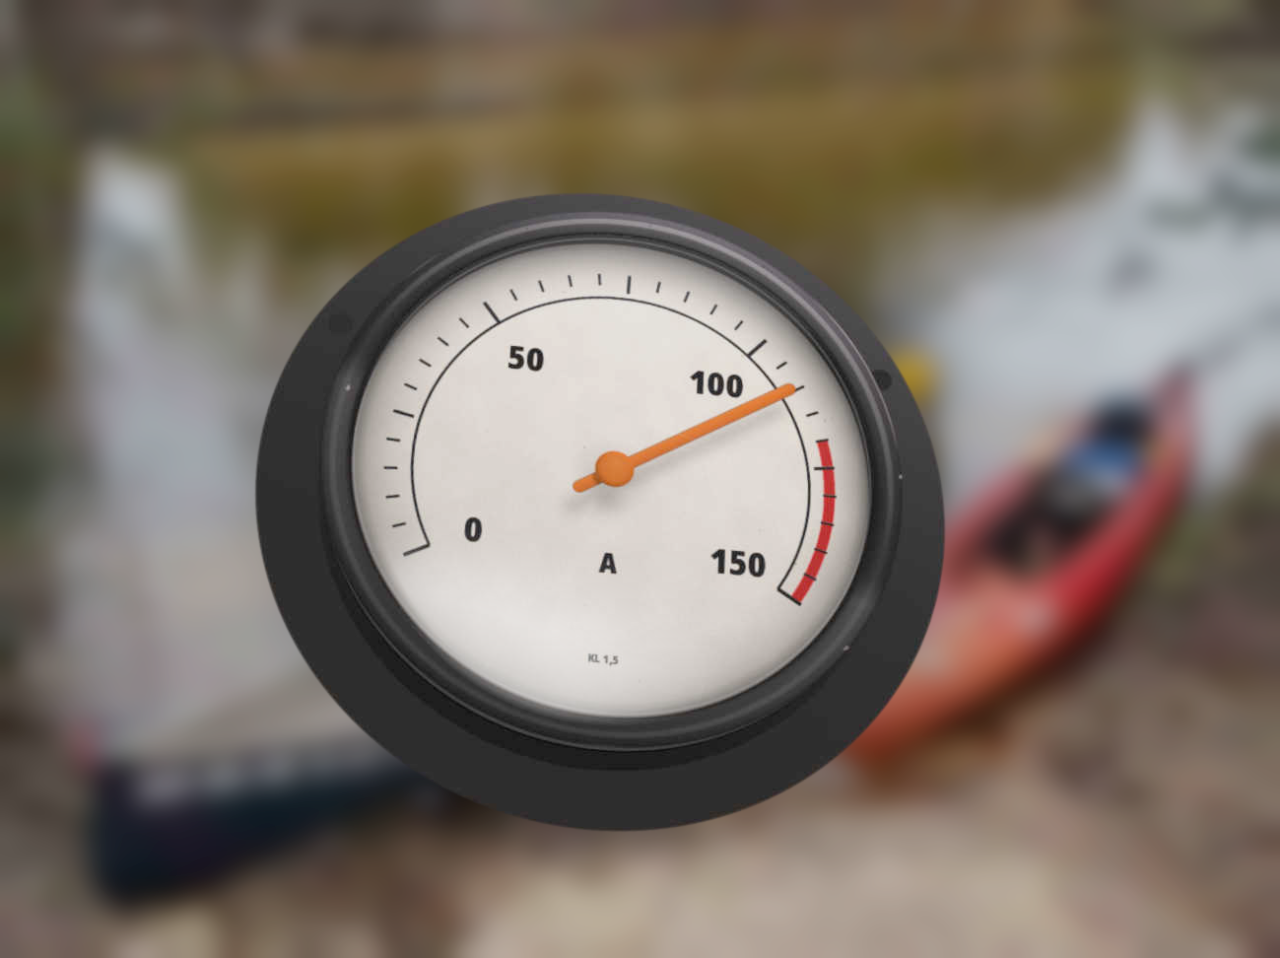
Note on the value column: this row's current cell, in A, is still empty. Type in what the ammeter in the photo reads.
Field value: 110 A
